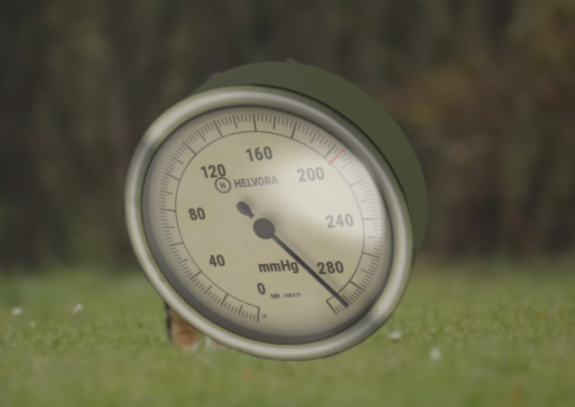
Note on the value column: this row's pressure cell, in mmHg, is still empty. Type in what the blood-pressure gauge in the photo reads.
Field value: 290 mmHg
